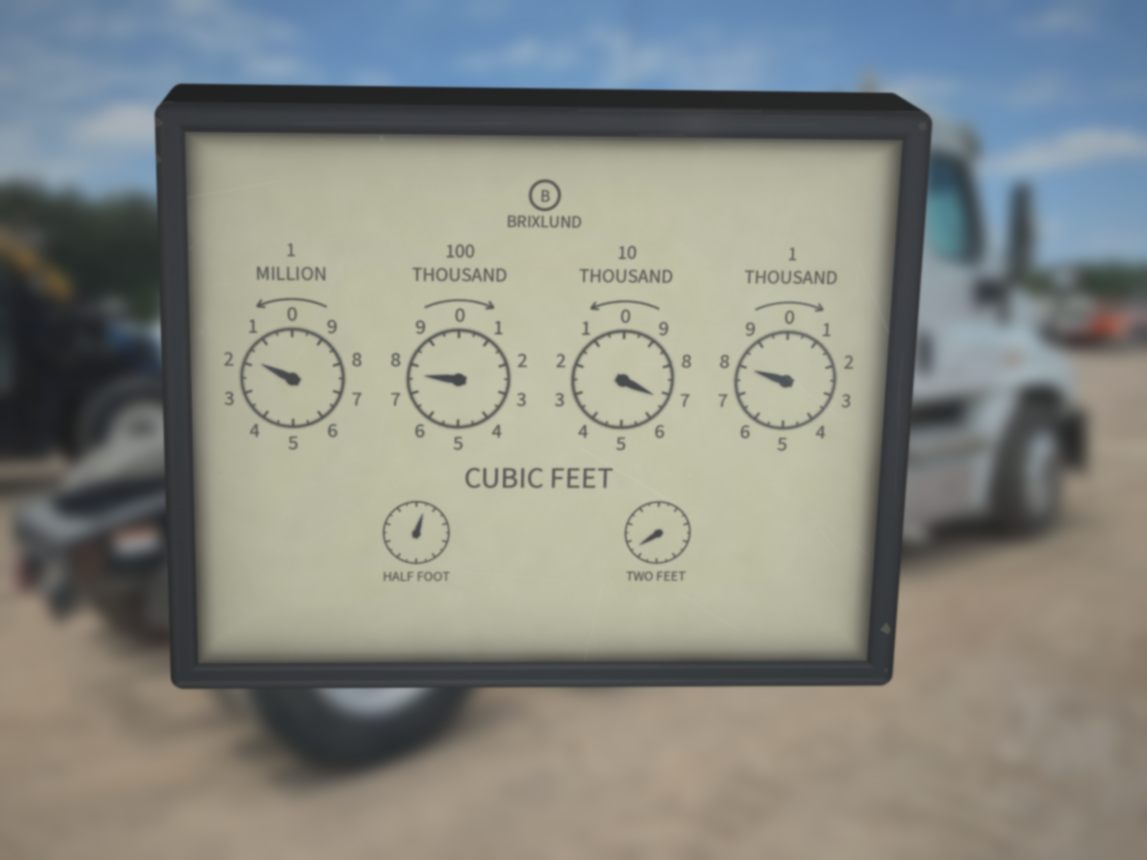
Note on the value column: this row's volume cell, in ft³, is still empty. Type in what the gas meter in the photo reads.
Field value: 176800 ft³
